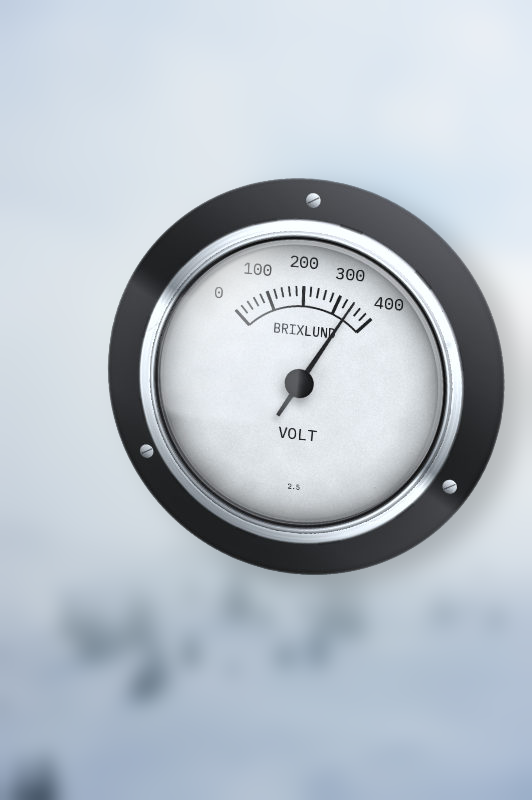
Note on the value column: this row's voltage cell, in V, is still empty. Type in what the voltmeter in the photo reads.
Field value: 340 V
